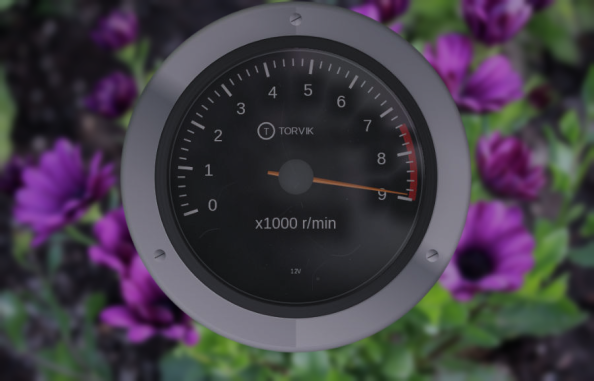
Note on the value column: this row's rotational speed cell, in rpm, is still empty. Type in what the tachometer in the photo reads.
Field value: 8900 rpm
